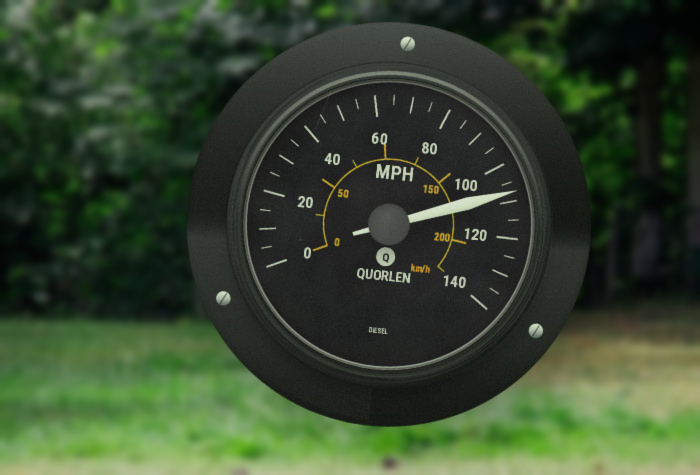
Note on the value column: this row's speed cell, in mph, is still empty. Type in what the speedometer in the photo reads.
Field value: 107.5 mph
